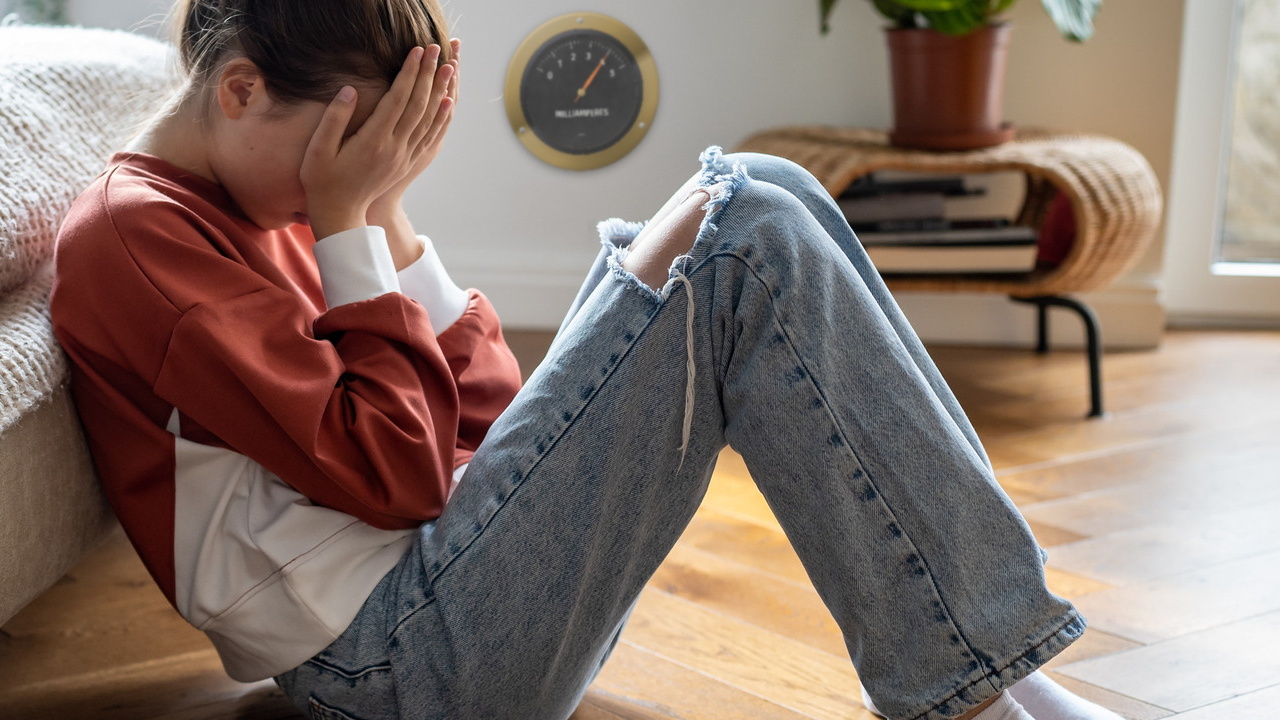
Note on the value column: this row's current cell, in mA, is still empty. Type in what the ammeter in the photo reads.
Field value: 4 mA
